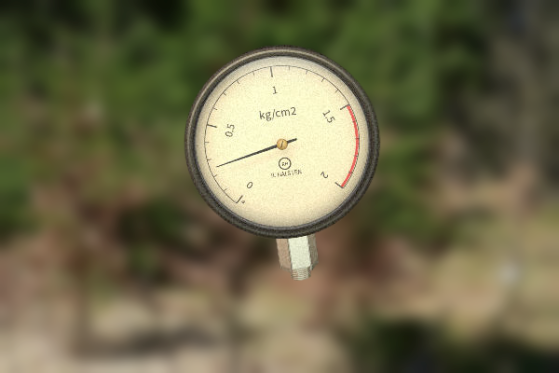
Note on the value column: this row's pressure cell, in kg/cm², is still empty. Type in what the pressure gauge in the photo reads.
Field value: 0.25 kg/cm²
